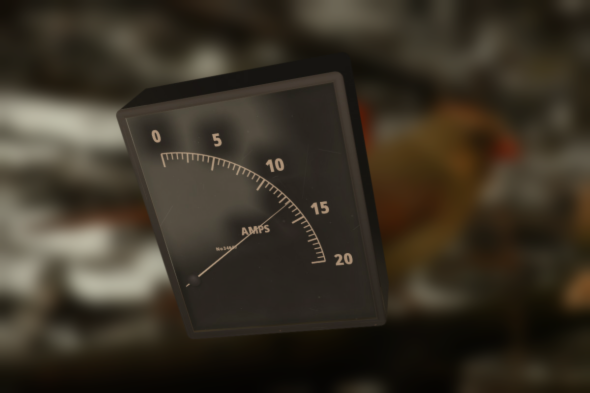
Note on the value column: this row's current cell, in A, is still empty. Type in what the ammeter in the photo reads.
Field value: 13 A
